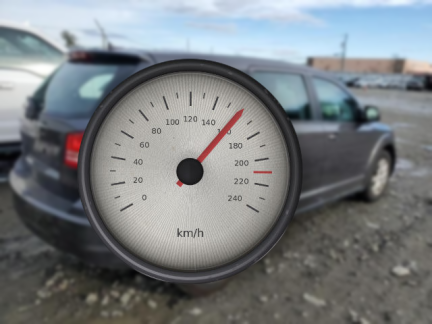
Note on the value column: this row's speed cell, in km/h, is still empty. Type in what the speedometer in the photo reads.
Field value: 160 km/h
